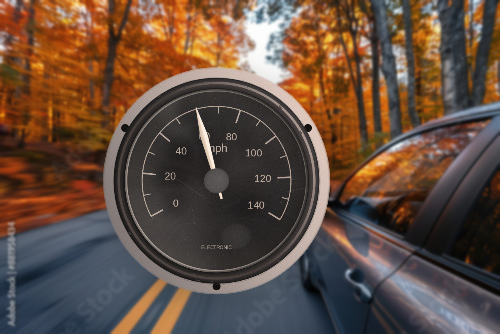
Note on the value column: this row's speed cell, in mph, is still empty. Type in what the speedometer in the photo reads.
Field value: 60 mph
